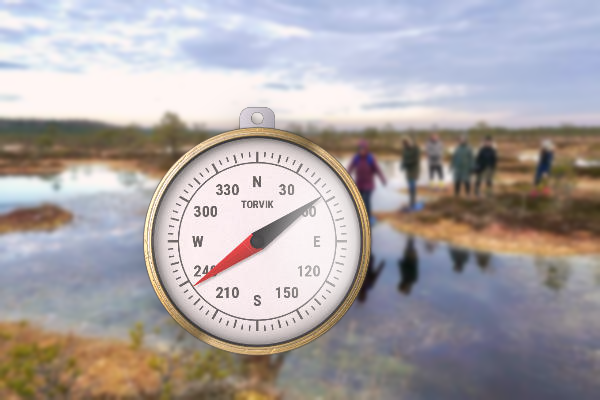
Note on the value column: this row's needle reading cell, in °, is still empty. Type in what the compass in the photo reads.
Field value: 235 °
